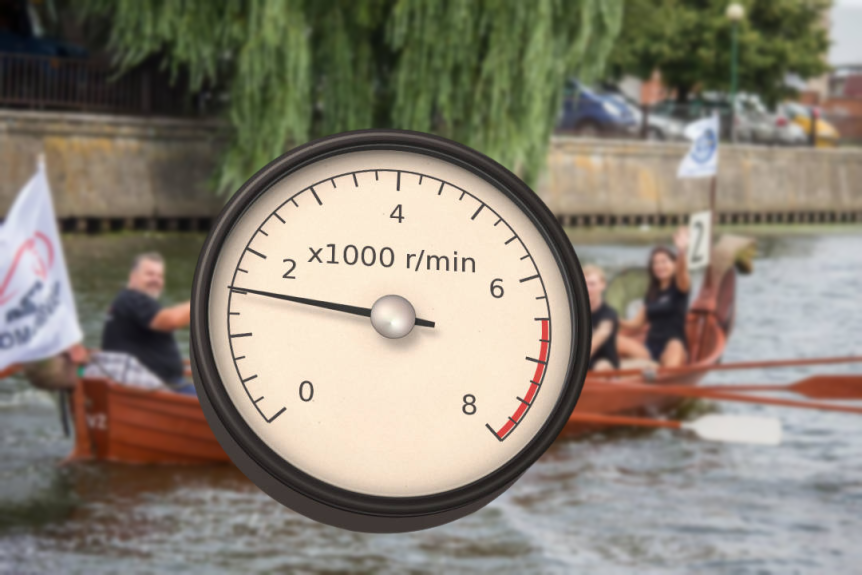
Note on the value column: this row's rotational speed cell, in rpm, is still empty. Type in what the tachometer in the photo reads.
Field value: 1500 rpm
